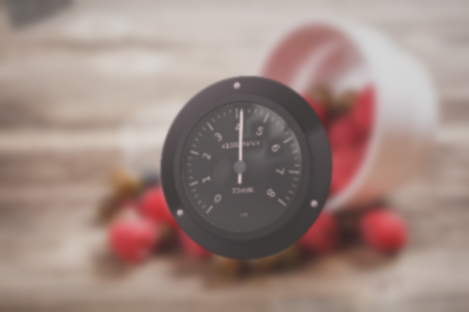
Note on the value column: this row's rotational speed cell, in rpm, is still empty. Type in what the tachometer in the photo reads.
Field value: 4200 rpm
